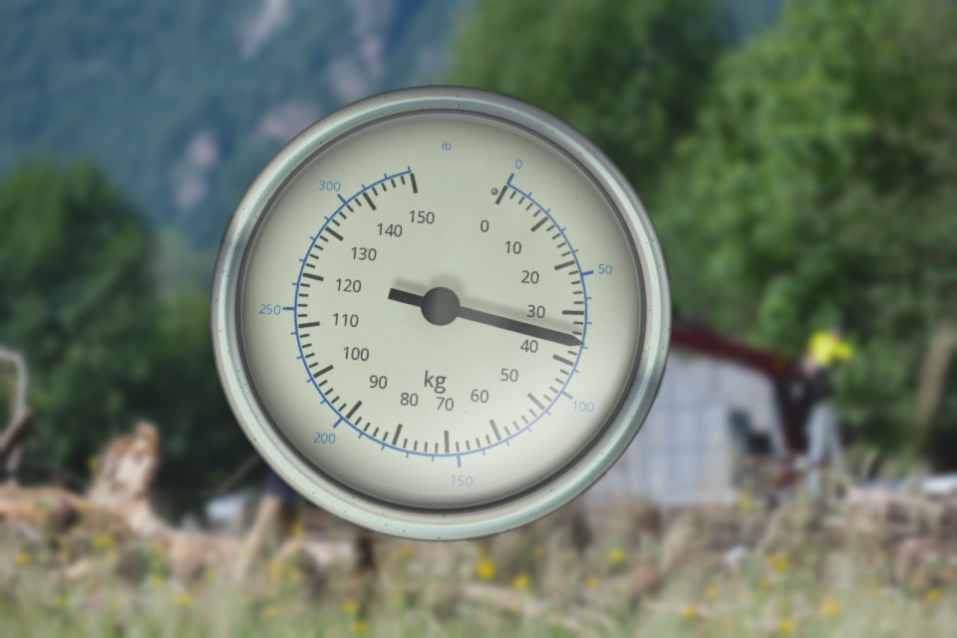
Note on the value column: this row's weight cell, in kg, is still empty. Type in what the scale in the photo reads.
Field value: 36 kg
